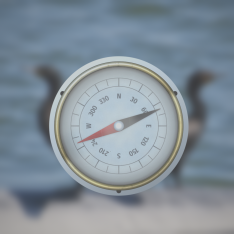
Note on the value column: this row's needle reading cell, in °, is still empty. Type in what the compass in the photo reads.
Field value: 247.5 °
